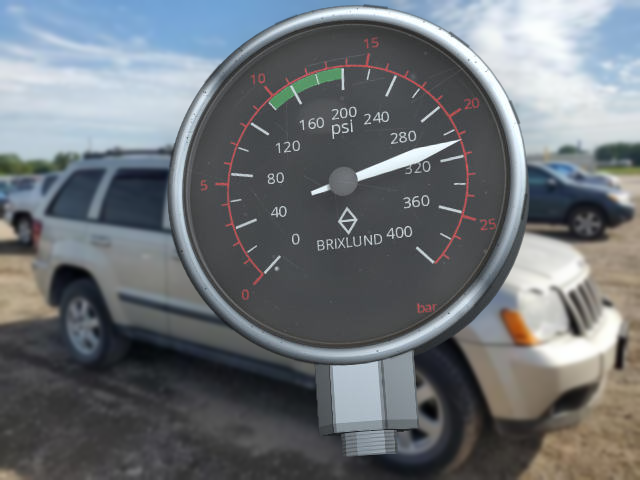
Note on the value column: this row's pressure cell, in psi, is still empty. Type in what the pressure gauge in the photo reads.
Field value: 310 psi
